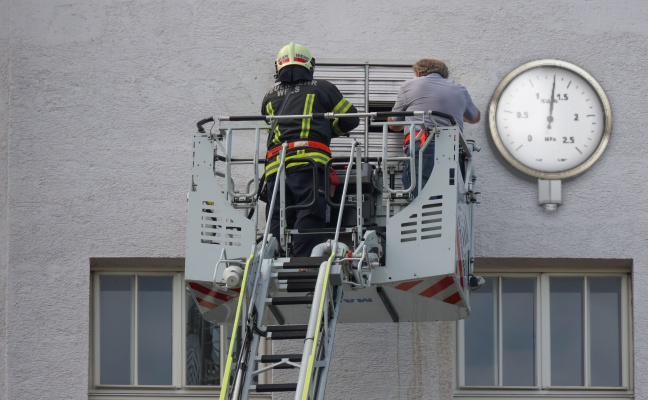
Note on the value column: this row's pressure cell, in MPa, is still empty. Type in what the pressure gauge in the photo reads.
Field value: 1.3 MPa
